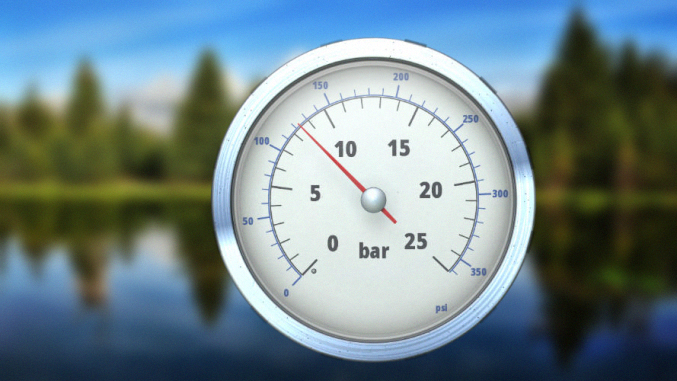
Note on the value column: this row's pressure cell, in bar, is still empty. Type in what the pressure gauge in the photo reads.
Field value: 8.5 bar
